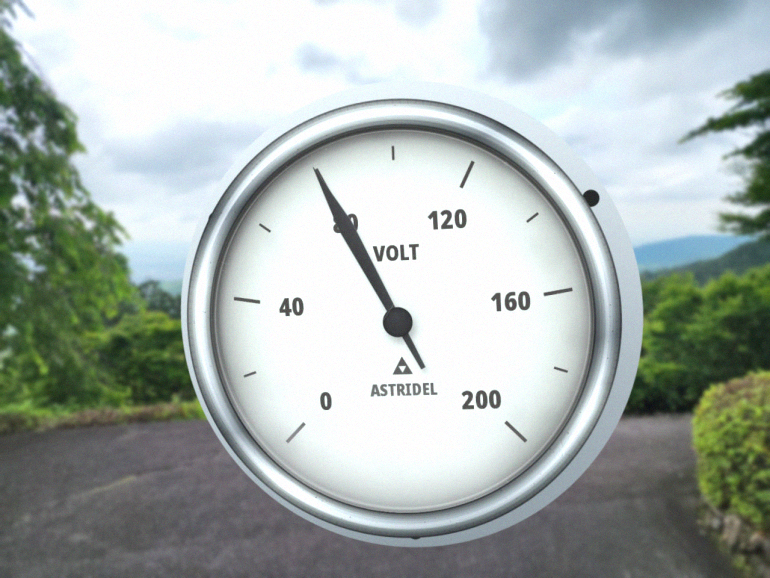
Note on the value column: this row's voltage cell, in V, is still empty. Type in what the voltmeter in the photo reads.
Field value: 80 V
